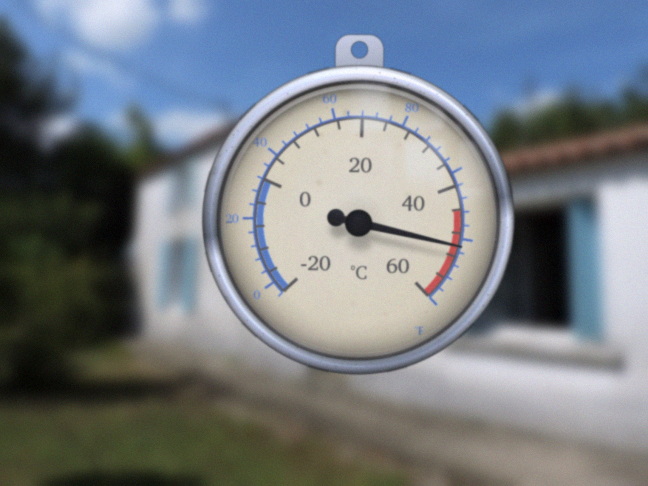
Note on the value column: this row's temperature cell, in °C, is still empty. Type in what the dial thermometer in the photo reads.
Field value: 50 °C
